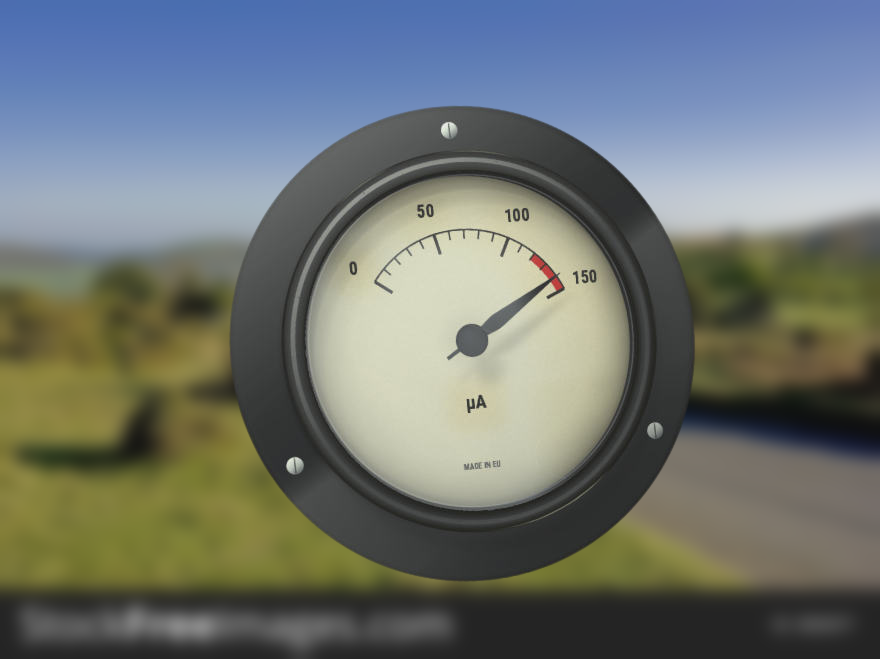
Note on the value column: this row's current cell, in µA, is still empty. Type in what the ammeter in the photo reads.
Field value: 140 µA
